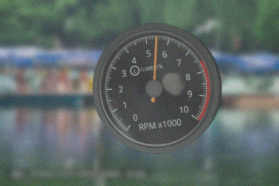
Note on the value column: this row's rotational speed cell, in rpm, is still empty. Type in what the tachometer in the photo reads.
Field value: 5500 rpm
